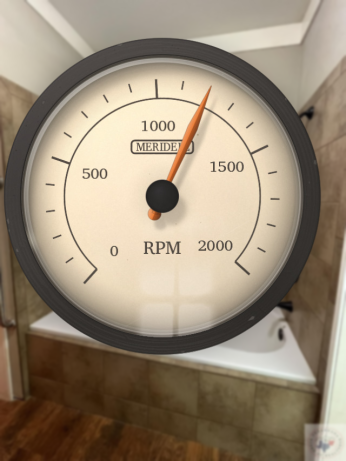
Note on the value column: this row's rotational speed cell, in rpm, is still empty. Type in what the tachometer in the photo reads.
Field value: 1200 rpm
